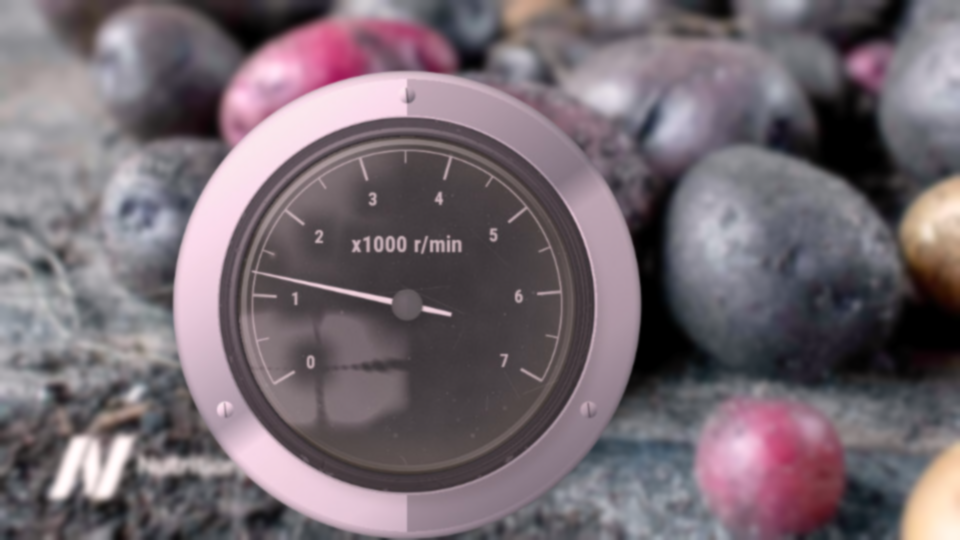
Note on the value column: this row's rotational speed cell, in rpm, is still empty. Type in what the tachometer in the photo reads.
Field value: 1250 rpm
